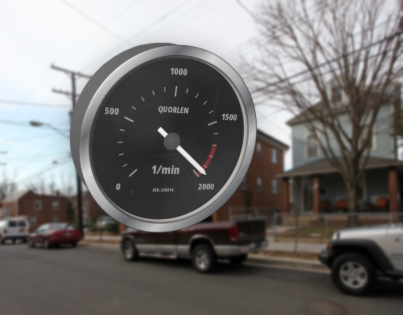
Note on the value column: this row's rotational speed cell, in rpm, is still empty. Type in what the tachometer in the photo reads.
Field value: 1950 rpm
